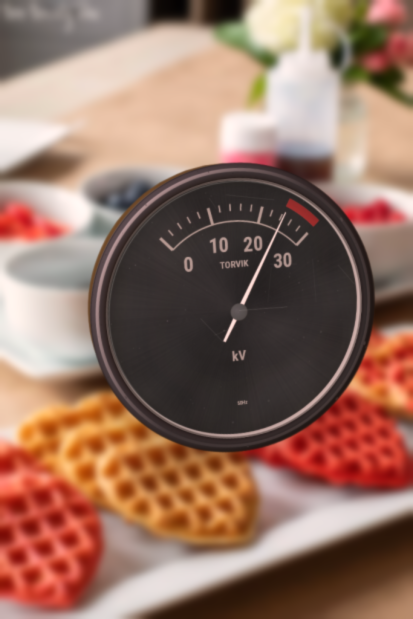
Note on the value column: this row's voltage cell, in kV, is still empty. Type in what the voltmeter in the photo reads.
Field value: 24 kV
